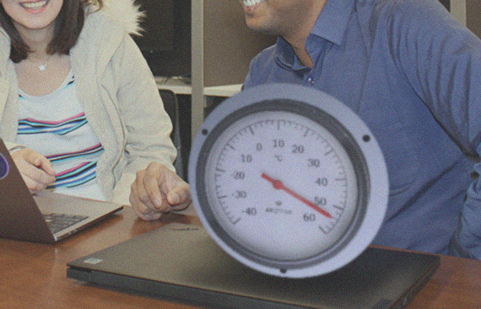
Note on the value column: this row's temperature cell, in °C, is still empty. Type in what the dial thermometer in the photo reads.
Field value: 54 °C
